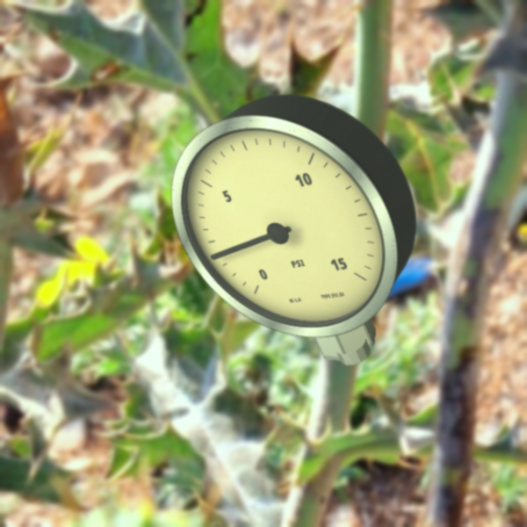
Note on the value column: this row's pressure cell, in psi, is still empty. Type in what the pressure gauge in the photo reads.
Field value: 2 psi
